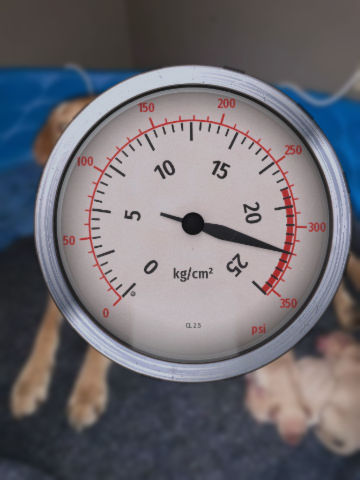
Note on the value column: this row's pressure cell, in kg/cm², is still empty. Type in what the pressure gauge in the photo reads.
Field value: 22.5 kg/cm²
